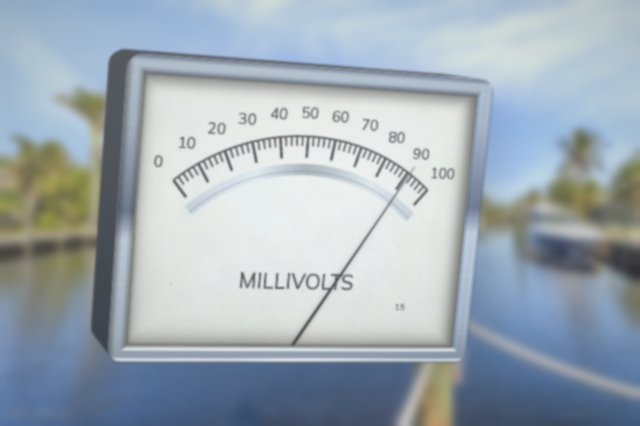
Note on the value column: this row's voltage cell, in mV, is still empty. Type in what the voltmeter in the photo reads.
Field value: 90 mV
